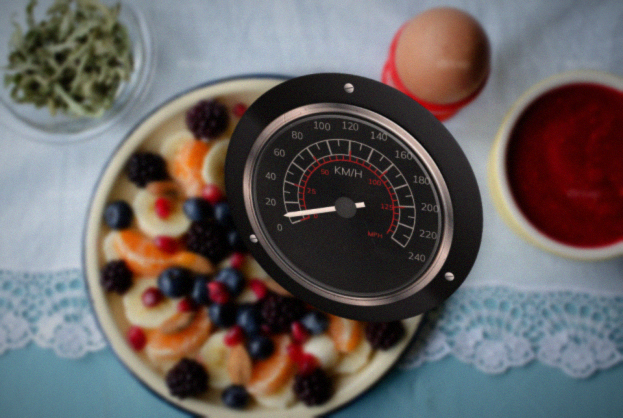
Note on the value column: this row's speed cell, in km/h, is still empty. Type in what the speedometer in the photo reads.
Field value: 10 km/h
